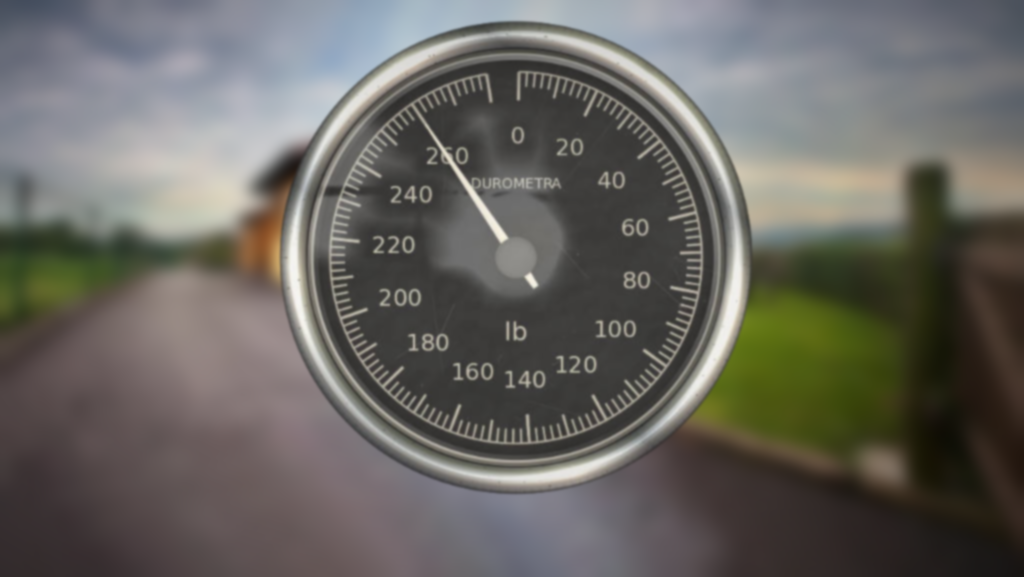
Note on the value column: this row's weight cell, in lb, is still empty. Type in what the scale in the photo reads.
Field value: 260 lb
